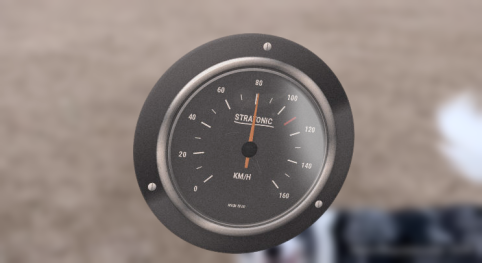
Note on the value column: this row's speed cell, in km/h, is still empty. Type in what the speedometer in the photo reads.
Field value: 80 km/h
